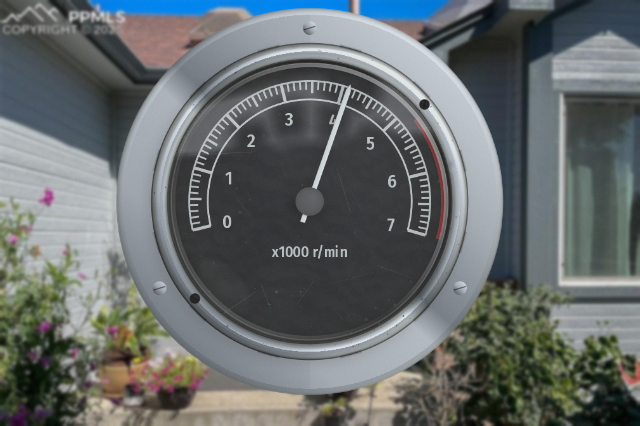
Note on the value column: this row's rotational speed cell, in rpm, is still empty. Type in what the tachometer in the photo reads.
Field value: 4100 rpm
